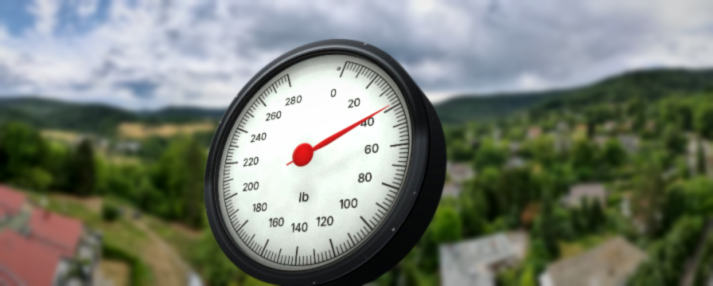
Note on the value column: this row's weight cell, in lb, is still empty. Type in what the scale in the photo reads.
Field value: 40 lb
